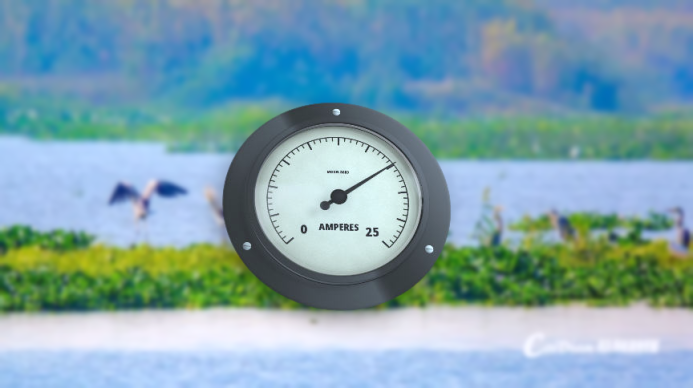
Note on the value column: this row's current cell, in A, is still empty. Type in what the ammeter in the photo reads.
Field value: 17.5 A
